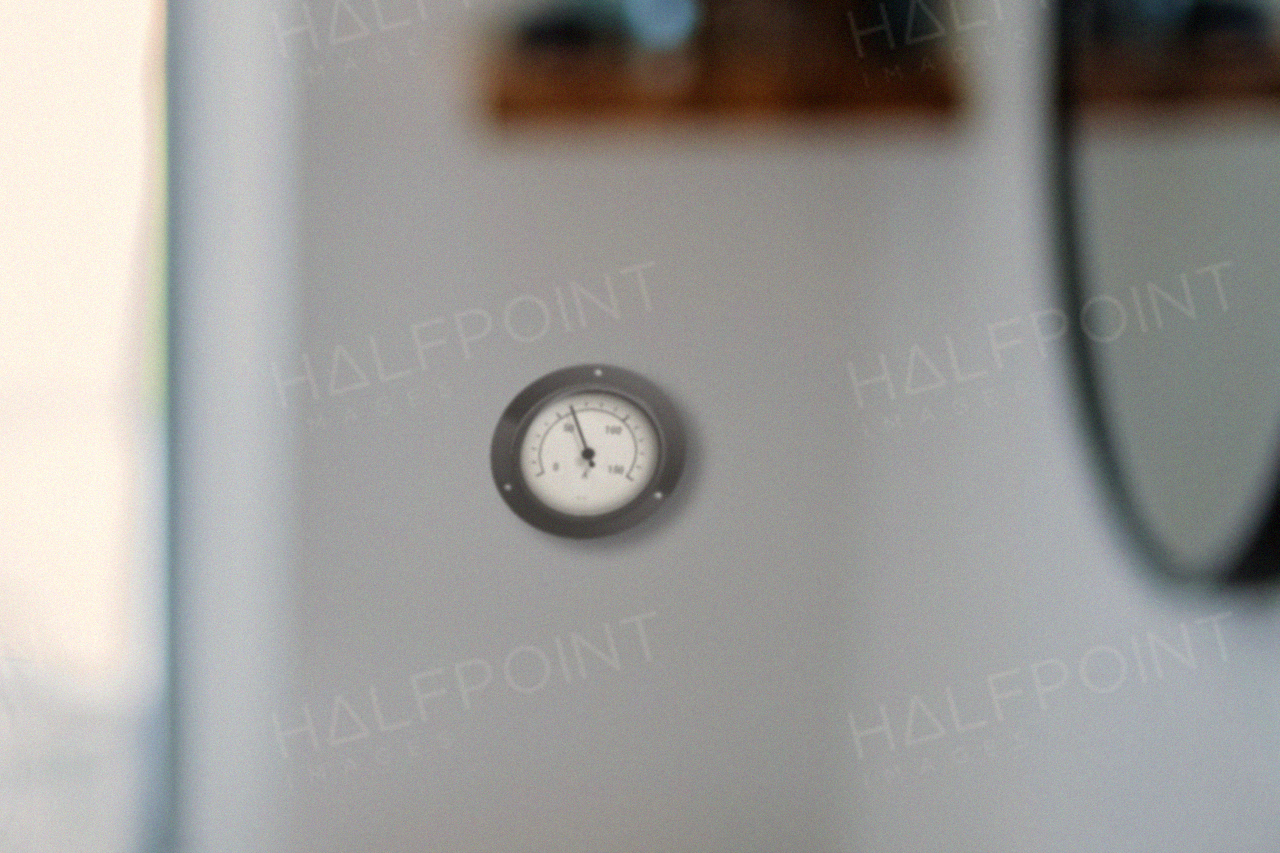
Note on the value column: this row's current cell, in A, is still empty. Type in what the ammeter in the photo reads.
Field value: 60 A
